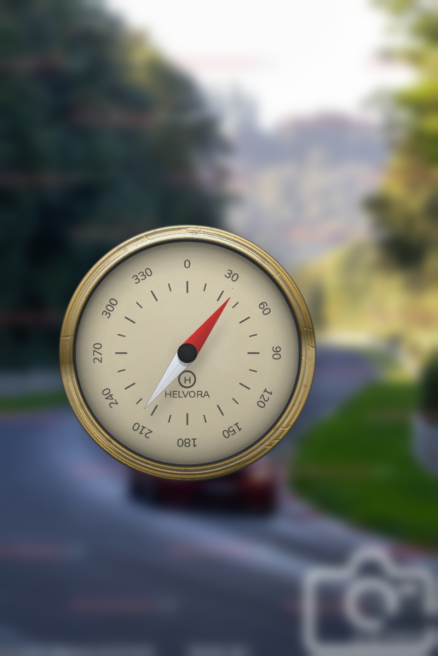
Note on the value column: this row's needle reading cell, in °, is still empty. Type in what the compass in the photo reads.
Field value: 37.5 °
